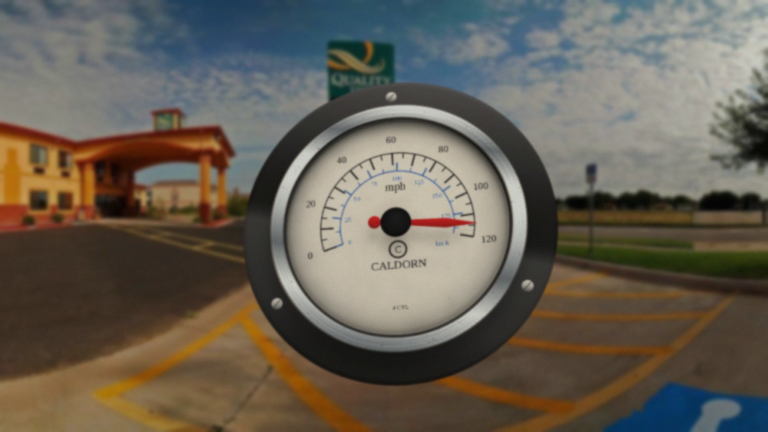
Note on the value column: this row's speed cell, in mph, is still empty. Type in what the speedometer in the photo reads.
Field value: 115 mph
